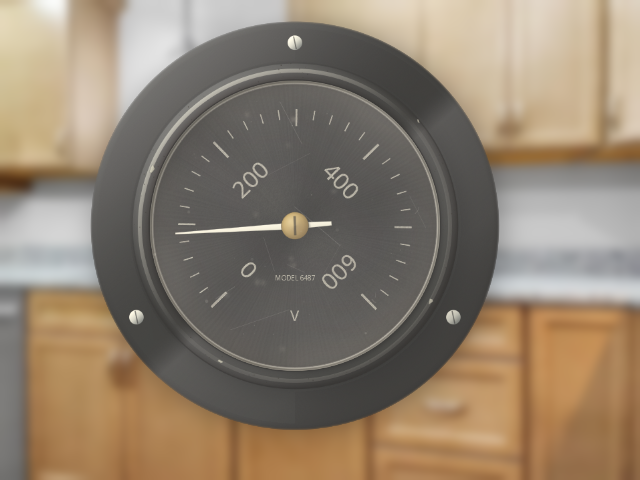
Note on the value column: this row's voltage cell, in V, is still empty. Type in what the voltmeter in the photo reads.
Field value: 90 V
